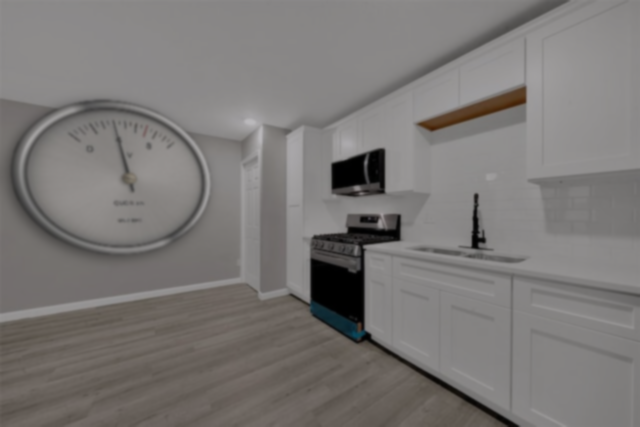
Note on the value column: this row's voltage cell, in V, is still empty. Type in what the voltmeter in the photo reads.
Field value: 4 V
